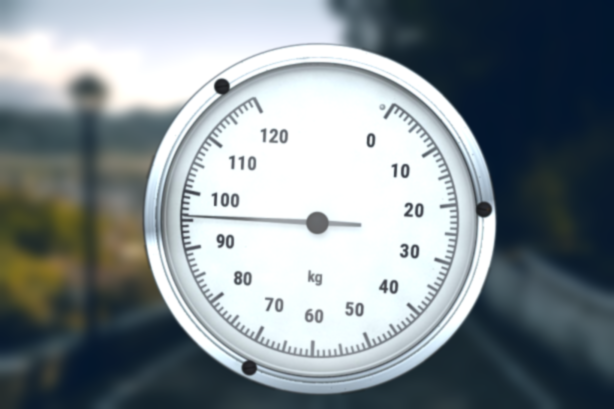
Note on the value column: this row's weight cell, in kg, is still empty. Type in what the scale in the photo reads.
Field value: 96 kg
